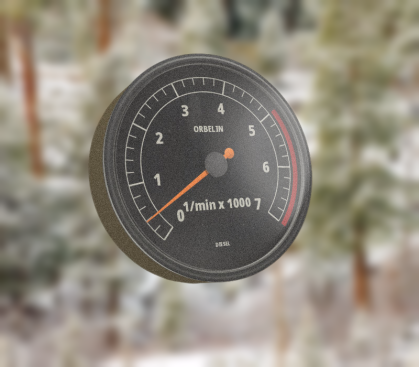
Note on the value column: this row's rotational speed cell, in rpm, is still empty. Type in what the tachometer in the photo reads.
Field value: 400 rpm
